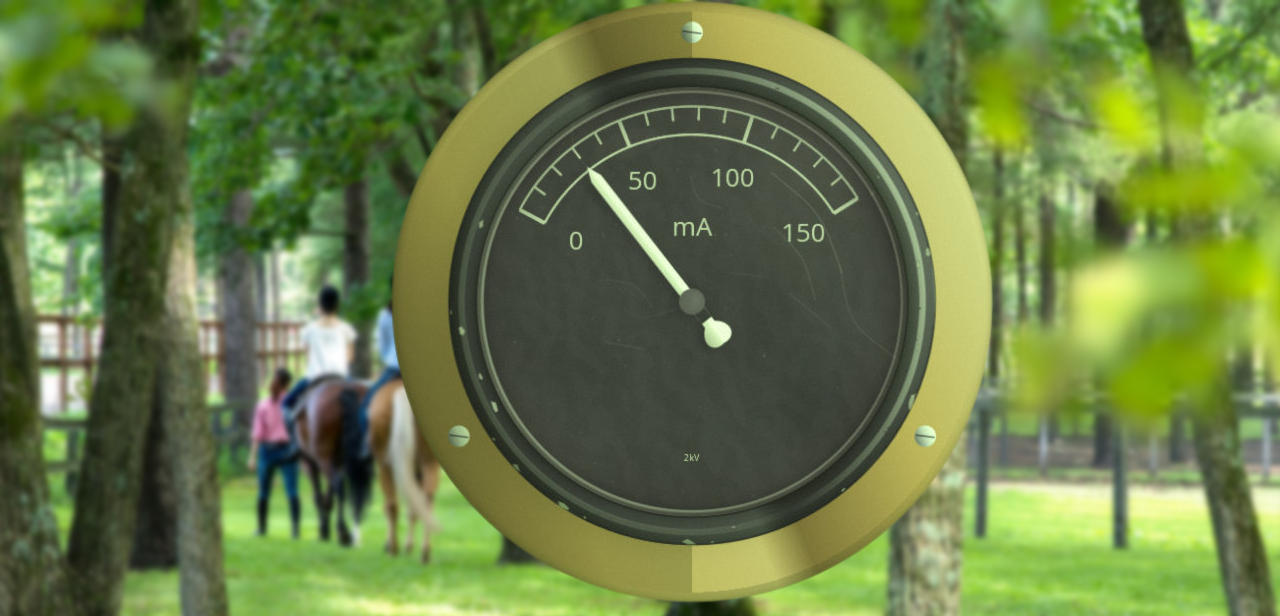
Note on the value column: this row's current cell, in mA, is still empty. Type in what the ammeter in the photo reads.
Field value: 30 mA
